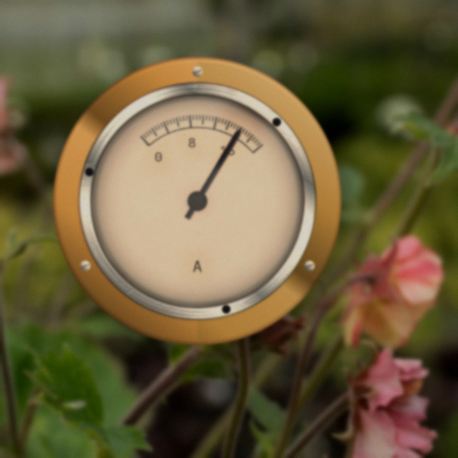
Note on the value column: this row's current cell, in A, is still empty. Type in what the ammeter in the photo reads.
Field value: 16 A
